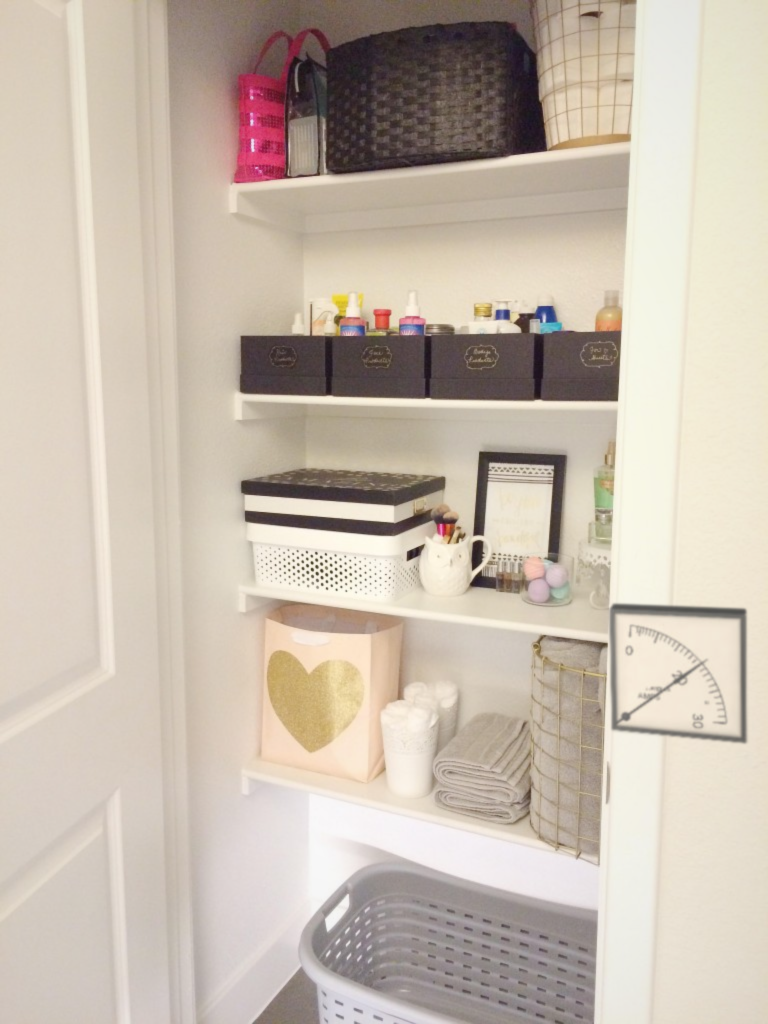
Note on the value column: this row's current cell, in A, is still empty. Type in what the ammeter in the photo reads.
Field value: 20 A
